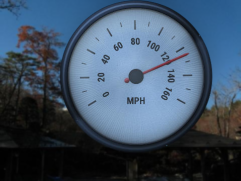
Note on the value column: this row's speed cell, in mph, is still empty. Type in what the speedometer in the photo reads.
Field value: 125 mph
